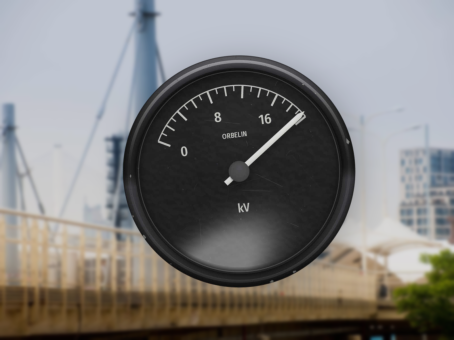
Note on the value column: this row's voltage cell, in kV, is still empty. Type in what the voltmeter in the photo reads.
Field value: 19.5 kV
